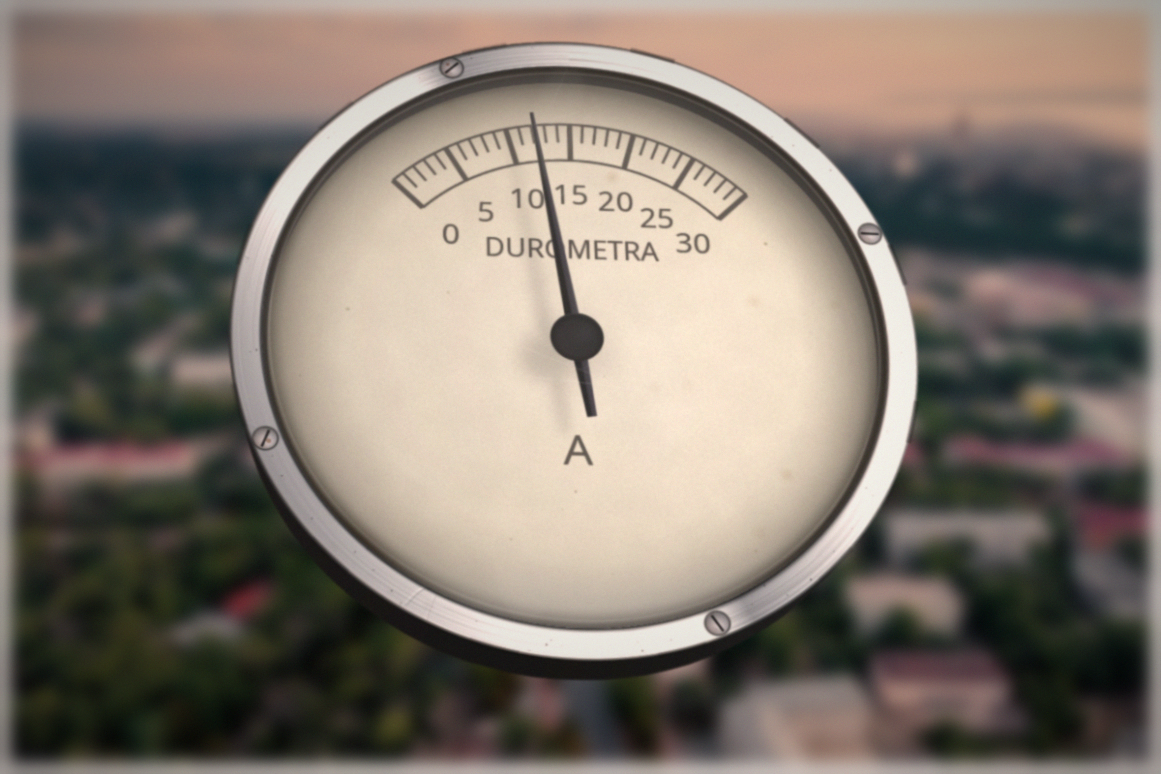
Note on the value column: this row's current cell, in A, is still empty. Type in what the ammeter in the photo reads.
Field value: 12 A
